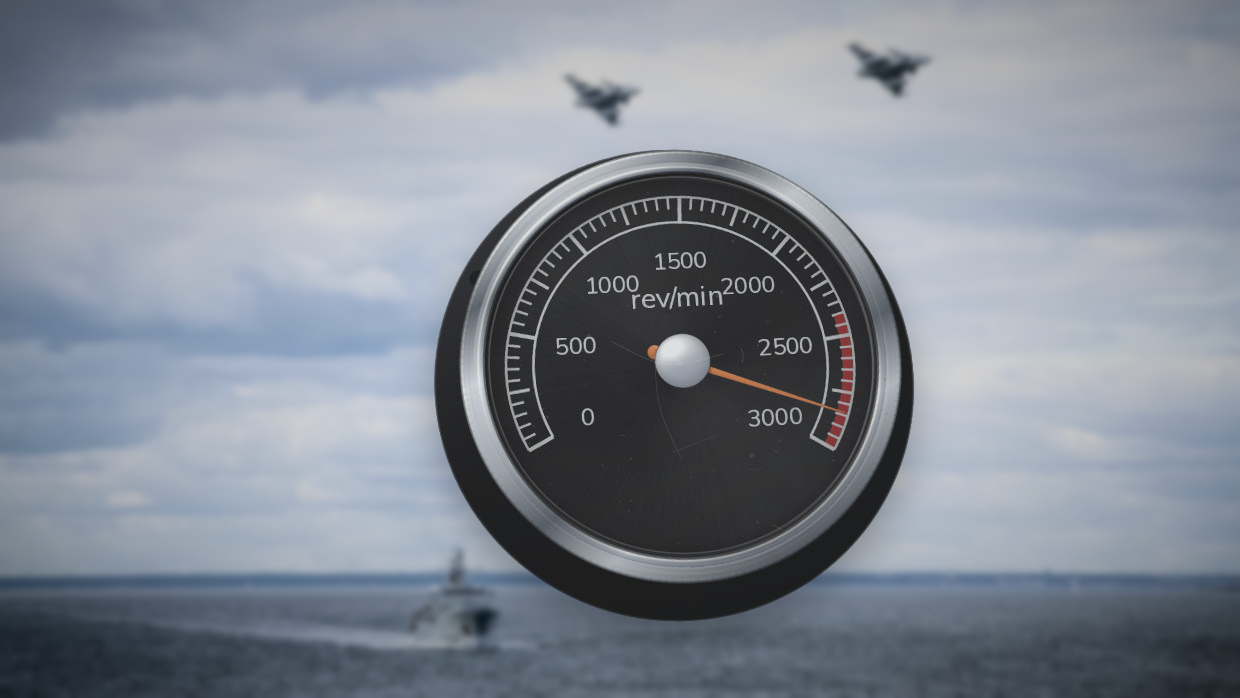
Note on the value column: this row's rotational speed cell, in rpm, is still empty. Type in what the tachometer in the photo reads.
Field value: 2850 rpm
